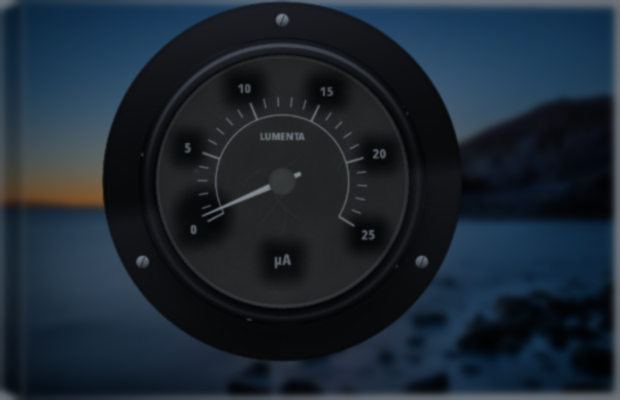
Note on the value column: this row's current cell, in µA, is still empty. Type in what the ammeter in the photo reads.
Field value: 0.5 µA
